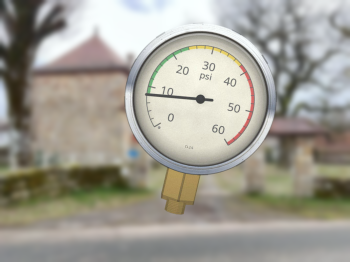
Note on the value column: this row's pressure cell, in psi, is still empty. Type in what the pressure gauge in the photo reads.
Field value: 8 psi
